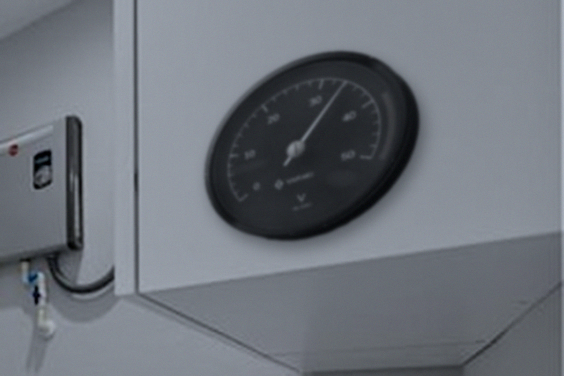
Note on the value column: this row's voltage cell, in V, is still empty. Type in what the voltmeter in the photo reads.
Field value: 34 V
